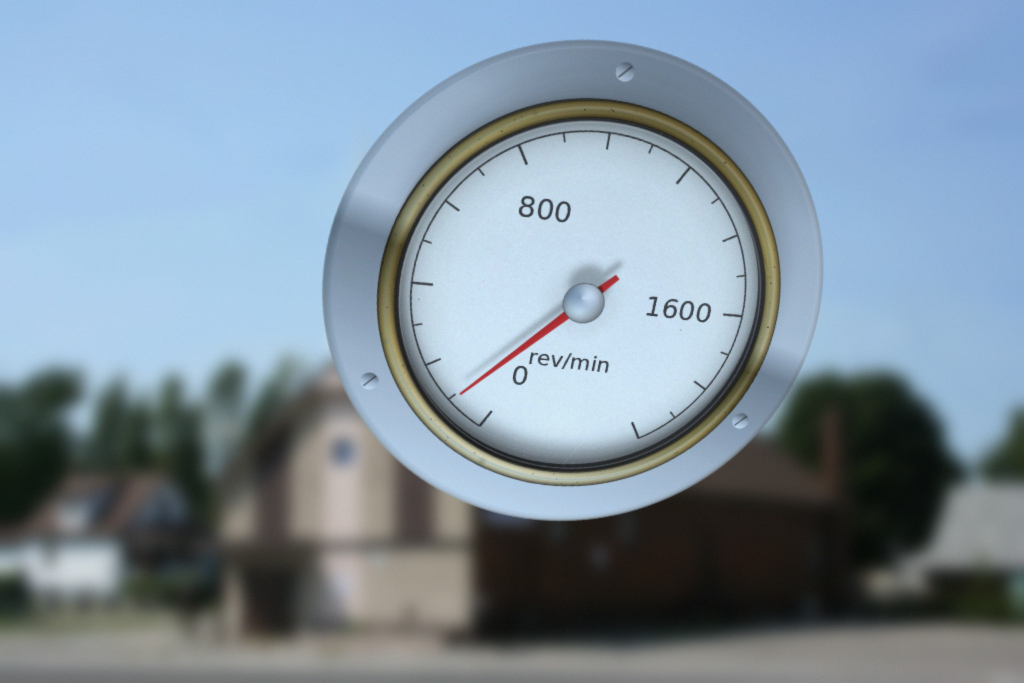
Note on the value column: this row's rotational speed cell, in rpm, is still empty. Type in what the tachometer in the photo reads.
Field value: 100 rpm
